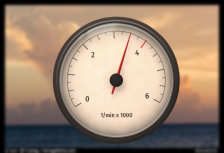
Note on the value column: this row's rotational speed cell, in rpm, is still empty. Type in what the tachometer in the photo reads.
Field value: 3500 rpm
